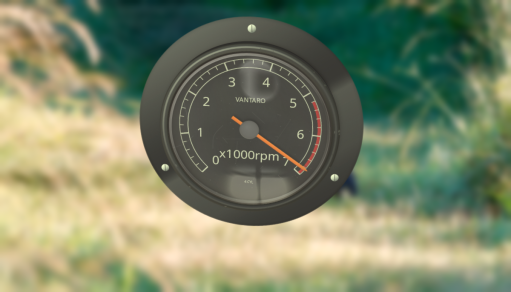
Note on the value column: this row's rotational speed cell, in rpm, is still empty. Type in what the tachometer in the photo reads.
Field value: 6800 rpm
